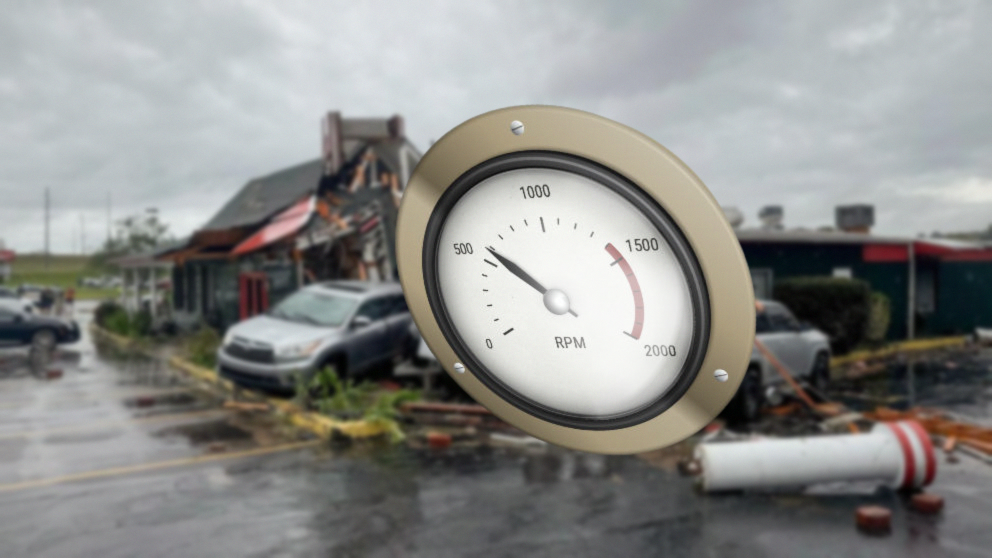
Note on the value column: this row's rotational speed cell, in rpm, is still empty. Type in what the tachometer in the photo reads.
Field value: 600 rpm
